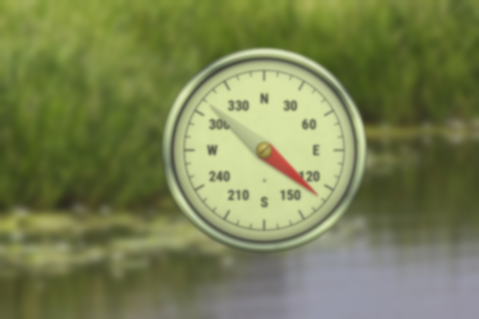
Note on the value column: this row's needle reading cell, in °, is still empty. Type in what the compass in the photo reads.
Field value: 130 °
